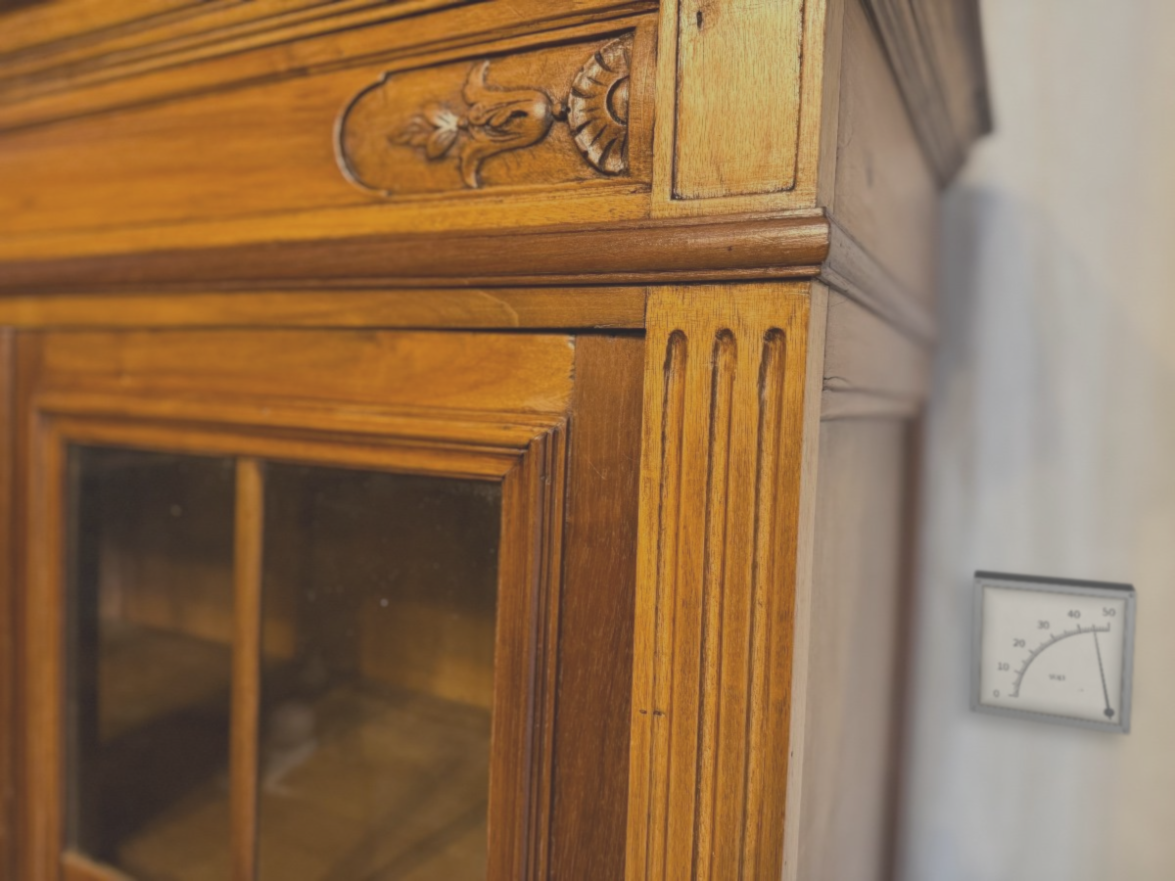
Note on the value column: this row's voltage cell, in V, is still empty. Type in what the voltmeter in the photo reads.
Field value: 45 V
